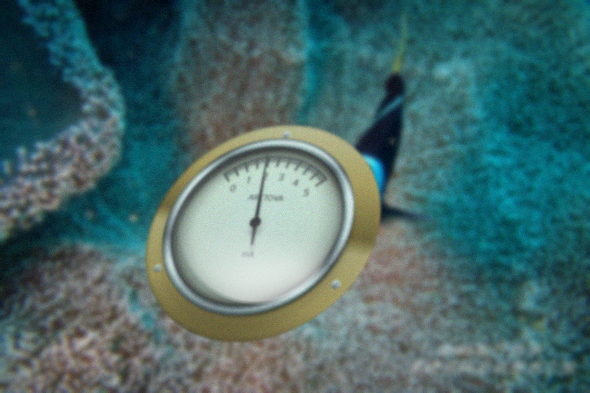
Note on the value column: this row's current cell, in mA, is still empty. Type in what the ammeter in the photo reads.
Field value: 2 mA
